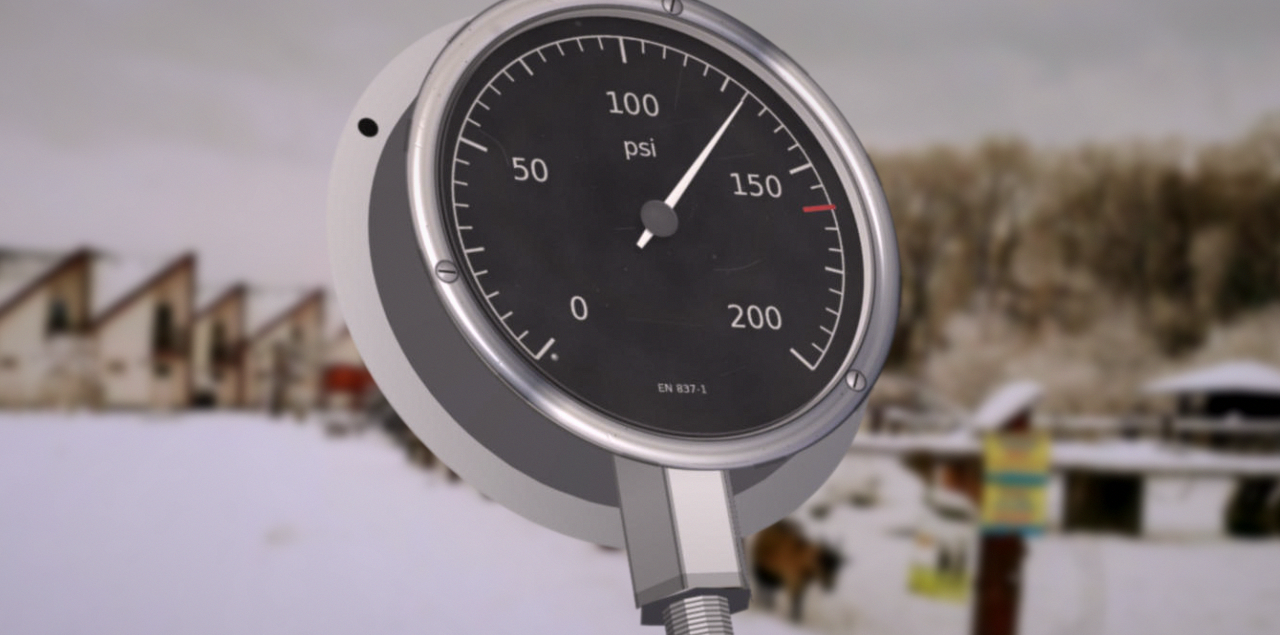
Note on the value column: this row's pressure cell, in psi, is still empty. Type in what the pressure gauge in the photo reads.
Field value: 130 psi
